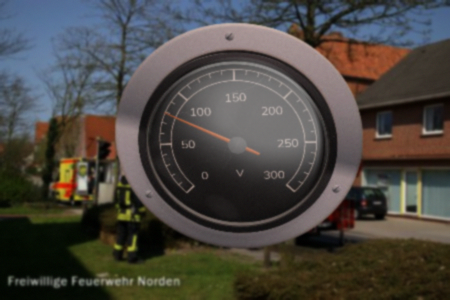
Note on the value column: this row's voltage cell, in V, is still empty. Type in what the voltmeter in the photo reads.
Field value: 80 V
